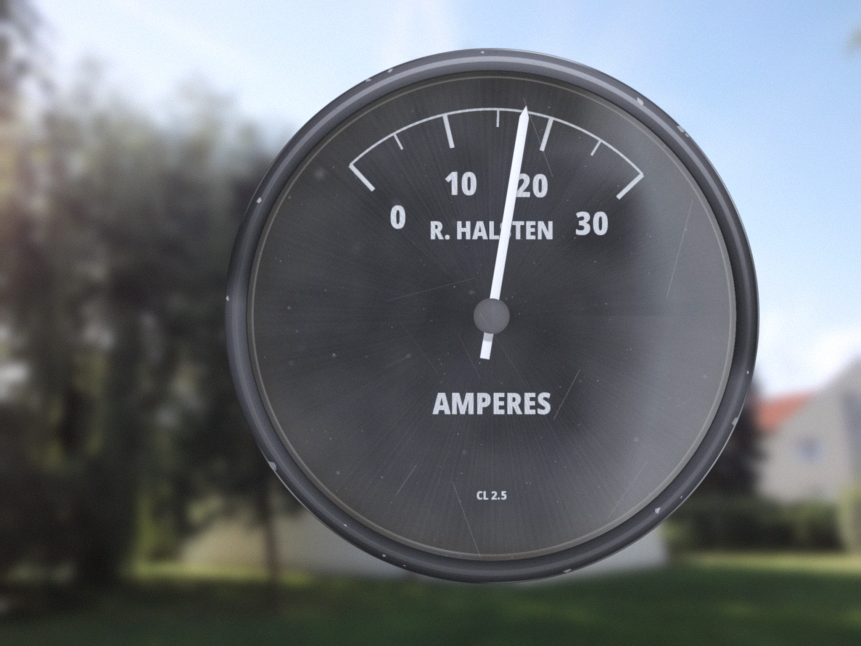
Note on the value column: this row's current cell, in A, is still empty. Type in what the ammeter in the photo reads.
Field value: 17.5 A
